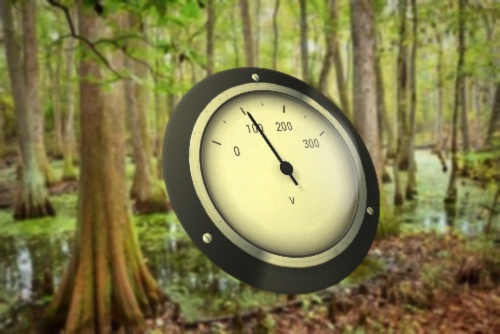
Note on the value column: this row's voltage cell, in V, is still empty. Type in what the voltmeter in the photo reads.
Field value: 100 V
